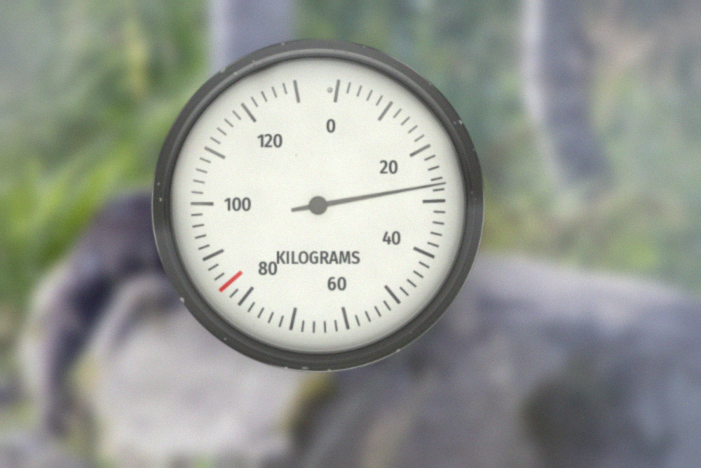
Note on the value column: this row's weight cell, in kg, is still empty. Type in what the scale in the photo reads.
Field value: 27 kg
